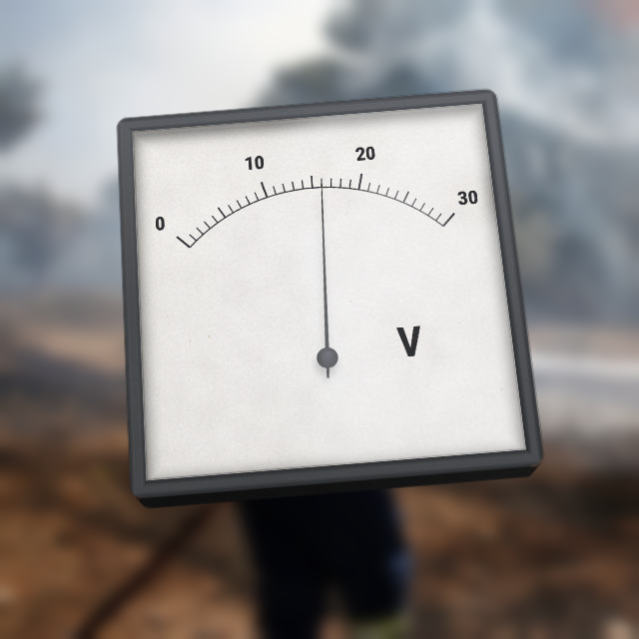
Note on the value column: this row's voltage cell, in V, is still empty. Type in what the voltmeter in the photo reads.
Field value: 16 V
